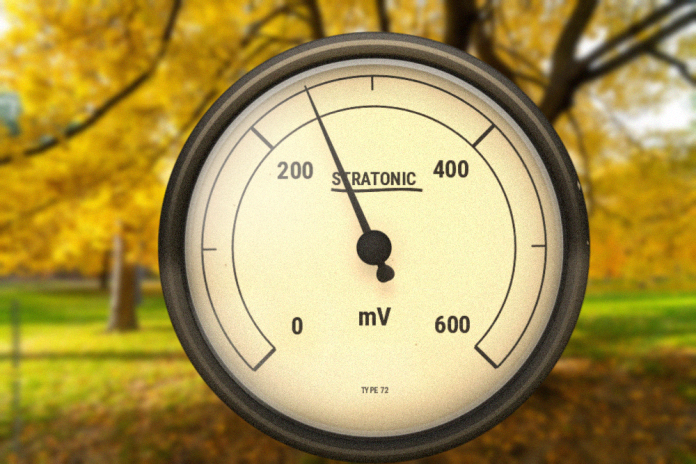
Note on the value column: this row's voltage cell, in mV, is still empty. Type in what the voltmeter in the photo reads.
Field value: 250 mV
